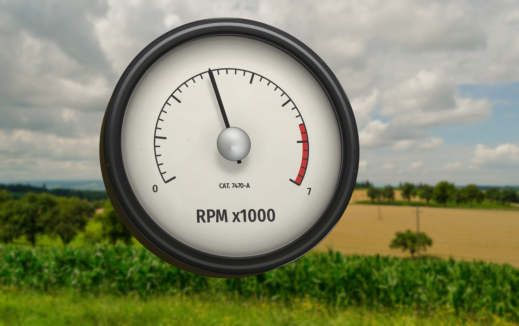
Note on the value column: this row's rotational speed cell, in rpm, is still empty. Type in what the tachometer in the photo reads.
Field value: 3000 rpm
